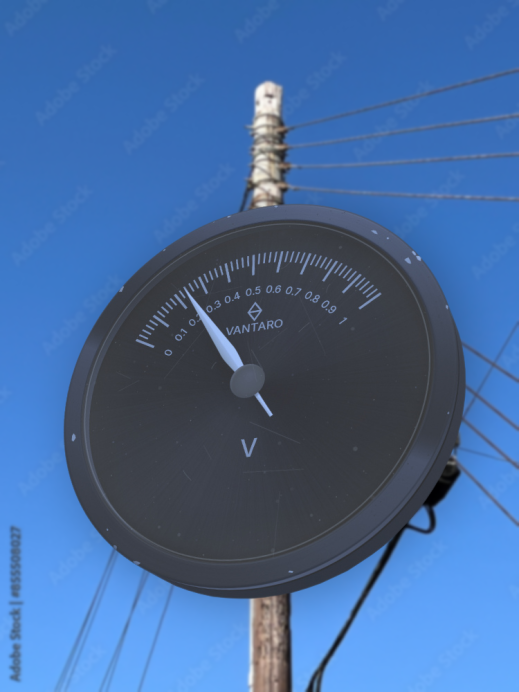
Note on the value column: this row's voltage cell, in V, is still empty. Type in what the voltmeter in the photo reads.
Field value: 0.24 V
